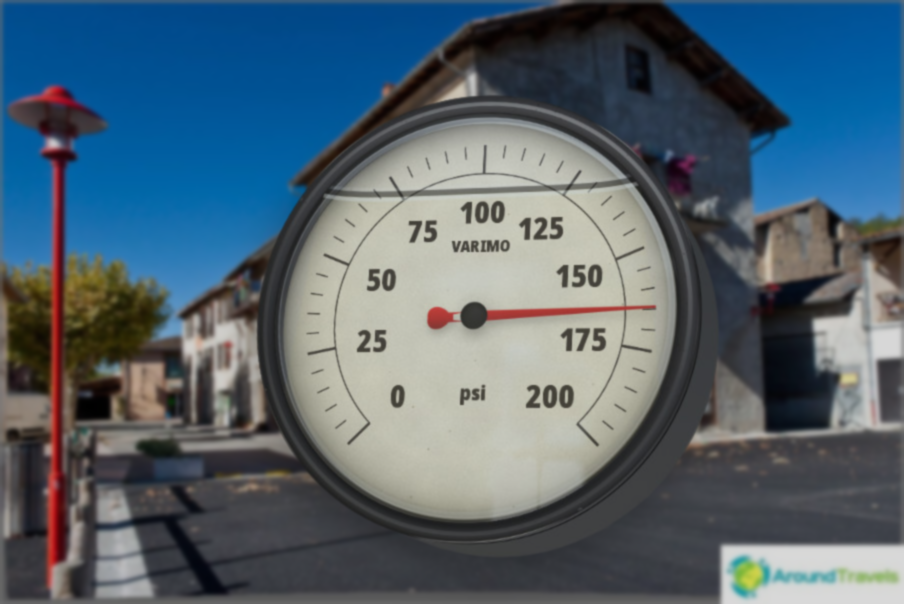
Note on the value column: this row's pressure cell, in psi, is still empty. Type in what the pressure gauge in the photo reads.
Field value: 165 psi
